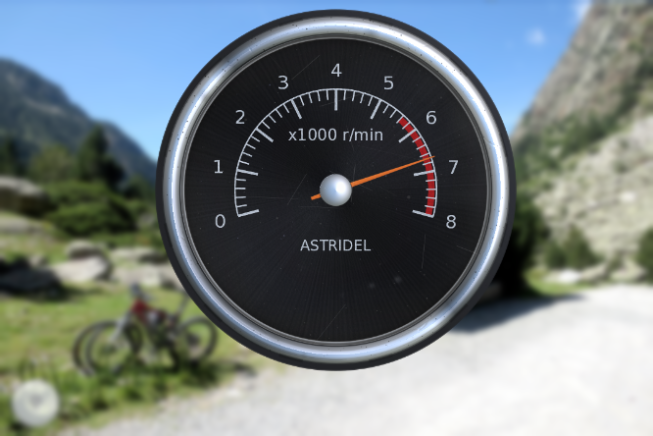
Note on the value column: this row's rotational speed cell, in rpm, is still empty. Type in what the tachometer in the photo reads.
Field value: 6700 rpm
